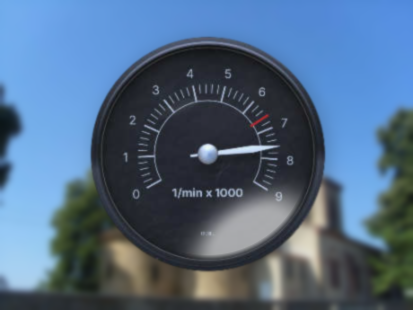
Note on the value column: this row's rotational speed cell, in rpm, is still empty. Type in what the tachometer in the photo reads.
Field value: 7600 rpm
